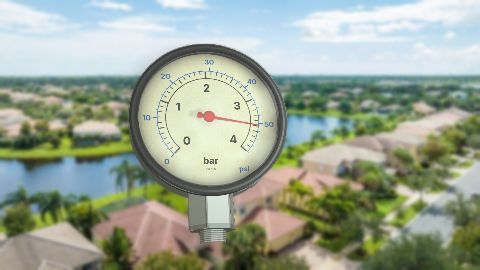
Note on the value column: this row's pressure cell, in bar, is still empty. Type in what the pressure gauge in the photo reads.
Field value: 3.5 bar
